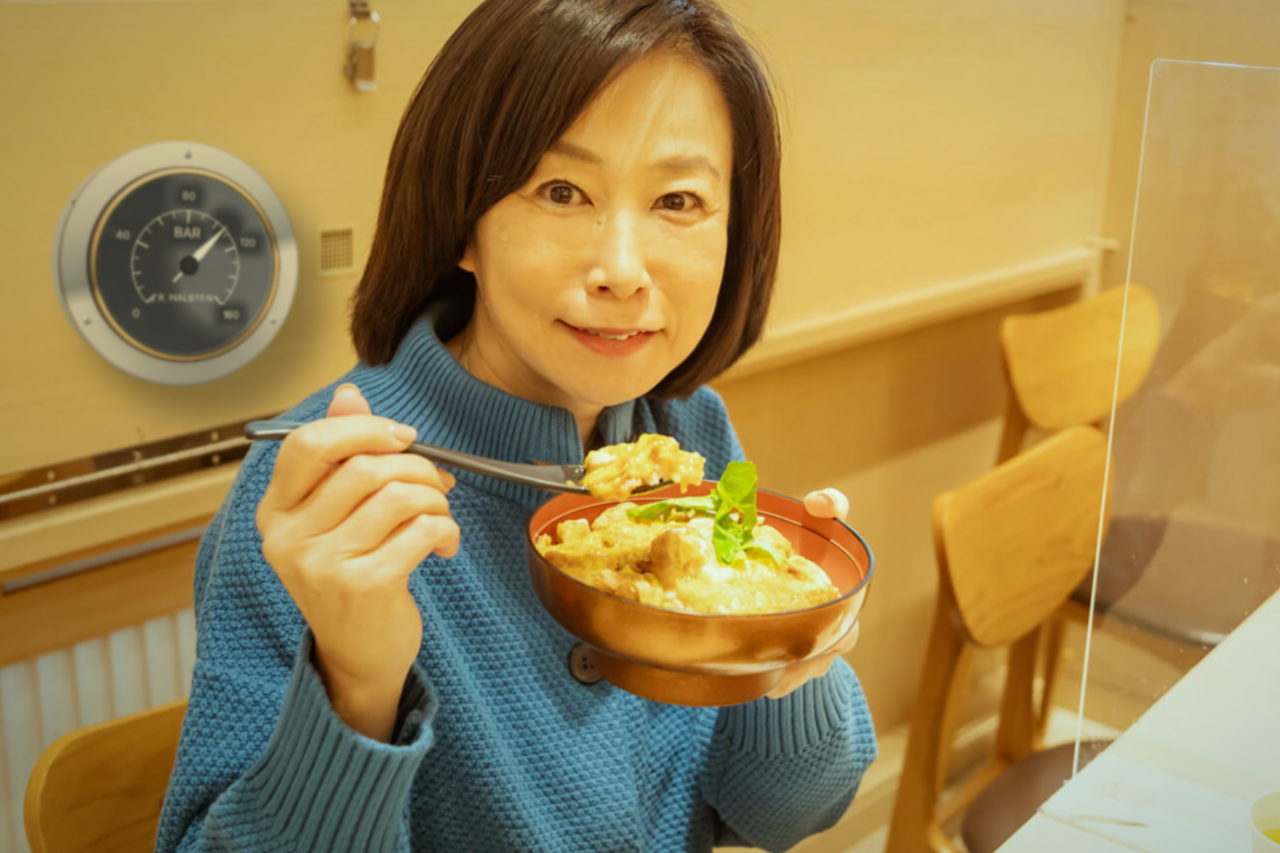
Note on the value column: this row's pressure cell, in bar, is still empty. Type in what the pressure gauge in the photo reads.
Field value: 105 bar
